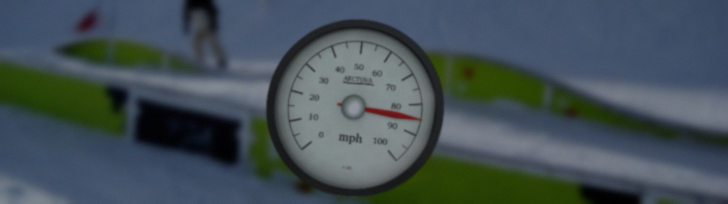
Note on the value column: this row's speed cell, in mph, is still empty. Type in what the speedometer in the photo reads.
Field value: 85 mph
